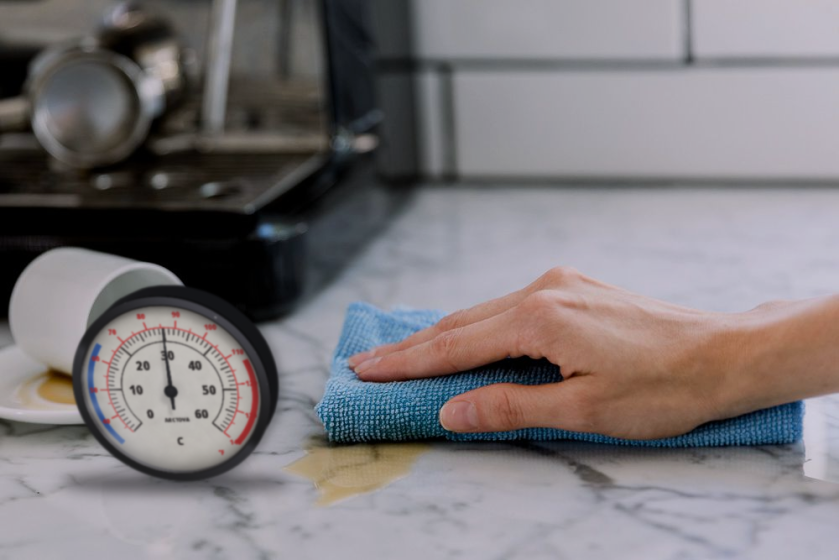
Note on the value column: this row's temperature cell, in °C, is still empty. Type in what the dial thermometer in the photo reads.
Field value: 30 °C
